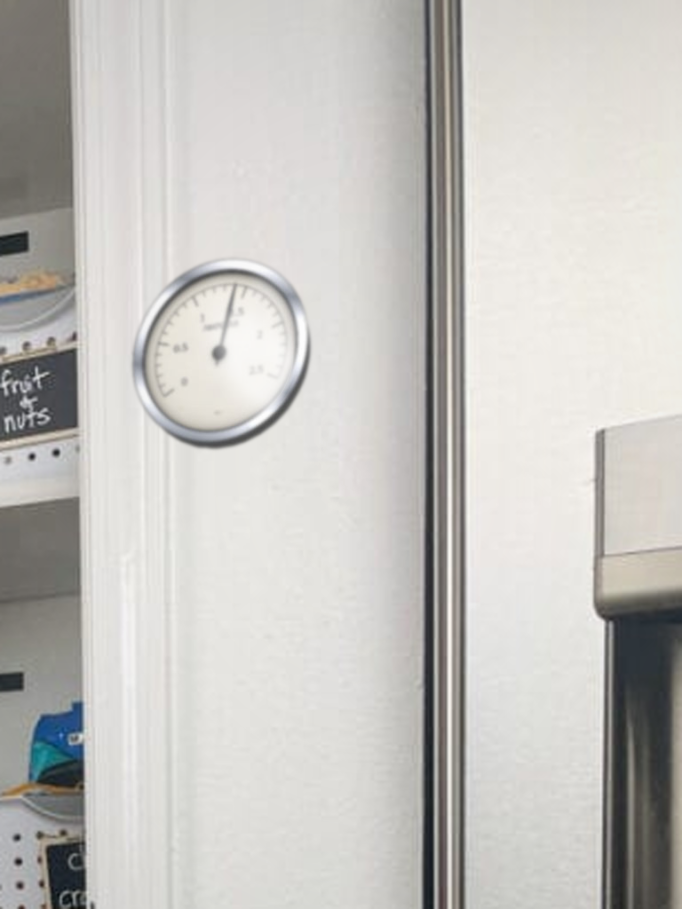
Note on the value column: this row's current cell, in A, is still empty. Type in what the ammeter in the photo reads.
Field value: 1.4 A
